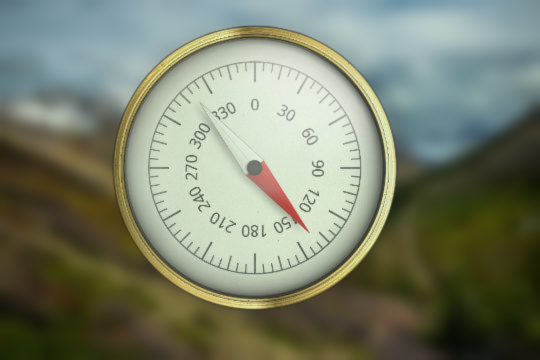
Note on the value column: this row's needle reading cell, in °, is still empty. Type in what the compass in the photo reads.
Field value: 140 °
